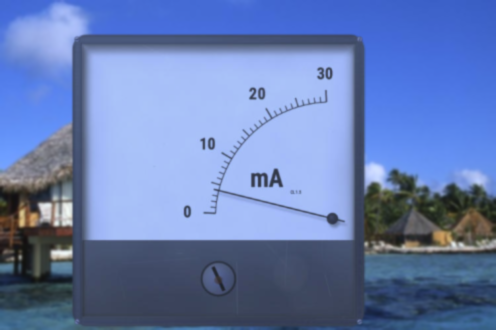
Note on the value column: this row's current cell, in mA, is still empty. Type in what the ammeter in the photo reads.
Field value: 4 mA
